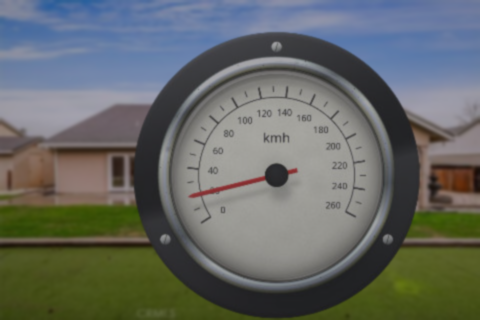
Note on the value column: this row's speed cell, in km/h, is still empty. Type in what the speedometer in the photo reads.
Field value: 20 km/h
